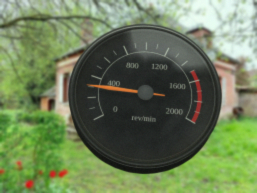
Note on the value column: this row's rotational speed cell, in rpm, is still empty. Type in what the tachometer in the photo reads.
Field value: 300 rpm
